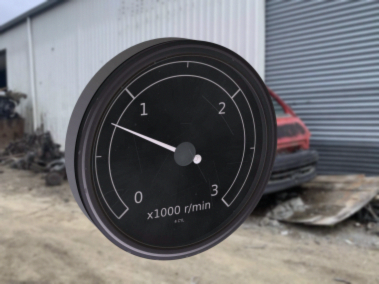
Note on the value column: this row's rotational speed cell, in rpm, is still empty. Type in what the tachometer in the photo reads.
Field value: 750 rpm
